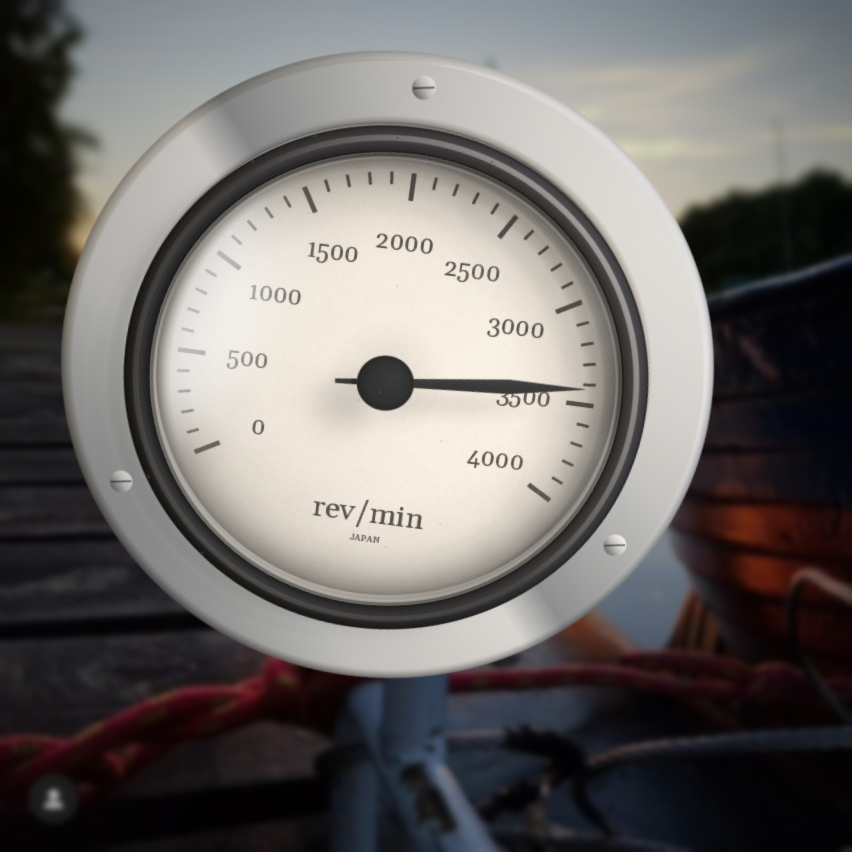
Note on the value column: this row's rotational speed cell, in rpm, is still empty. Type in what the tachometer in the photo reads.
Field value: 3400 rpm
